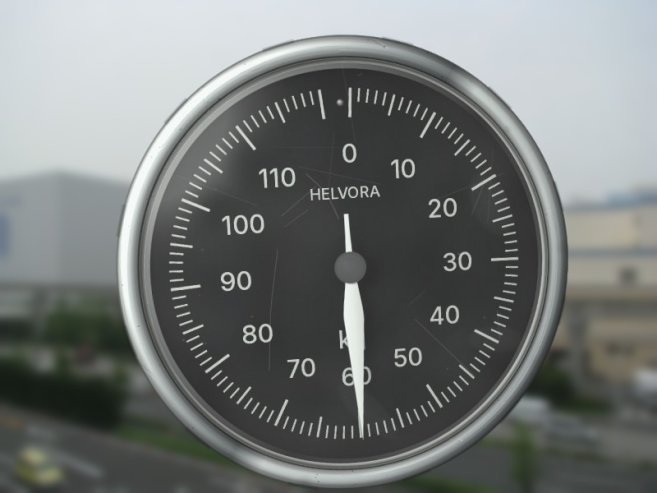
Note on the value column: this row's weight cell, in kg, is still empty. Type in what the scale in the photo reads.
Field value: 60 kg
